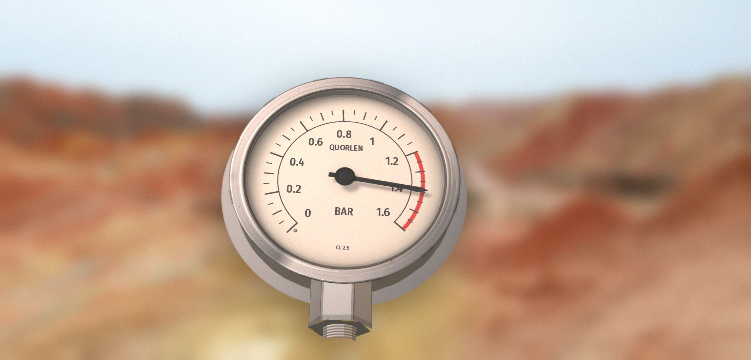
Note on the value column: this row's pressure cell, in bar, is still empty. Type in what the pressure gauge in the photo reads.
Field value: 1.4 bar
